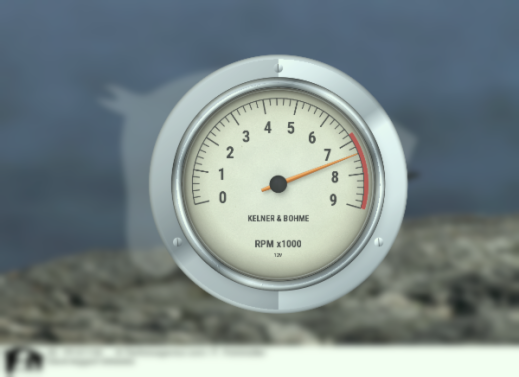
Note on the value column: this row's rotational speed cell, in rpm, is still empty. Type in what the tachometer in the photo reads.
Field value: 7400 rpm
